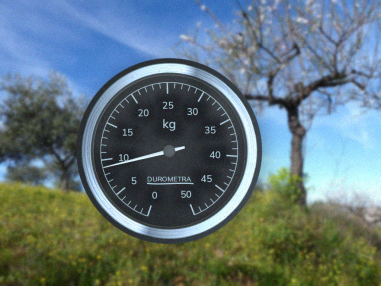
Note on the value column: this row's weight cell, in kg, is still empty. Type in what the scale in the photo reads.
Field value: 9 kg
